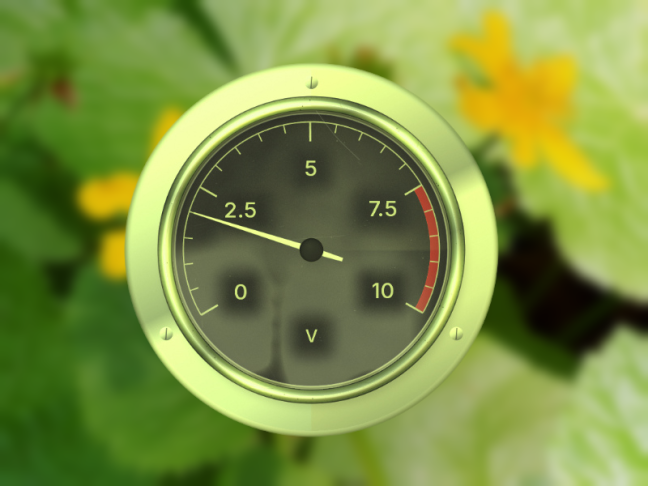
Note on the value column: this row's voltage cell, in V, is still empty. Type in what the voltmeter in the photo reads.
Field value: 2 V
